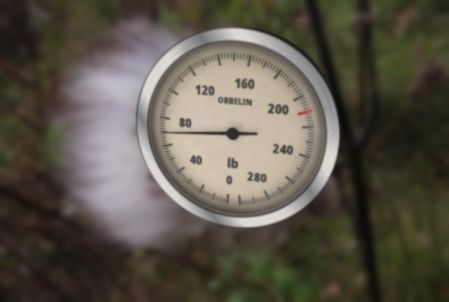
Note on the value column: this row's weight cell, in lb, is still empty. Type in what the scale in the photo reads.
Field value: 70 lb
